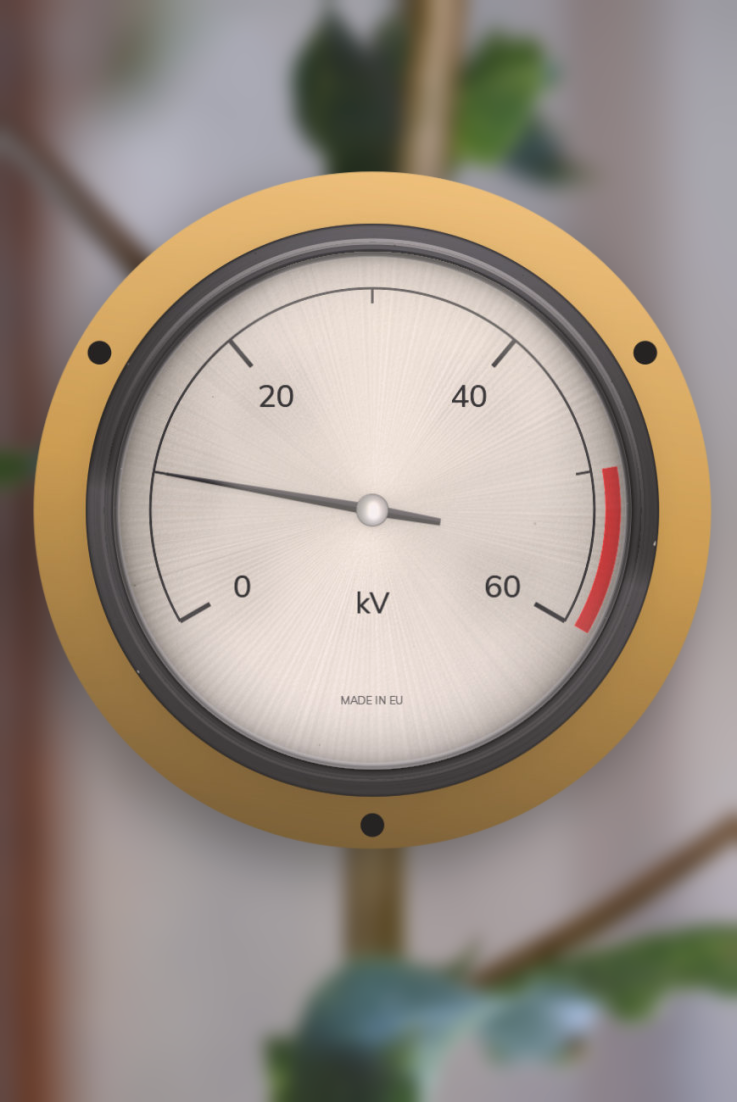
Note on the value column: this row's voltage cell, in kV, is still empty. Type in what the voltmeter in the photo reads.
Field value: 10 kV
